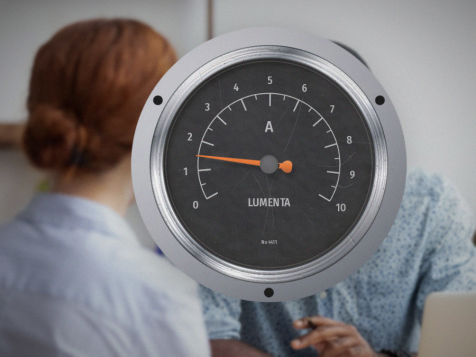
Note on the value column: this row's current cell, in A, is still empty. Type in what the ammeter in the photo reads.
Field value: 1.5 A
